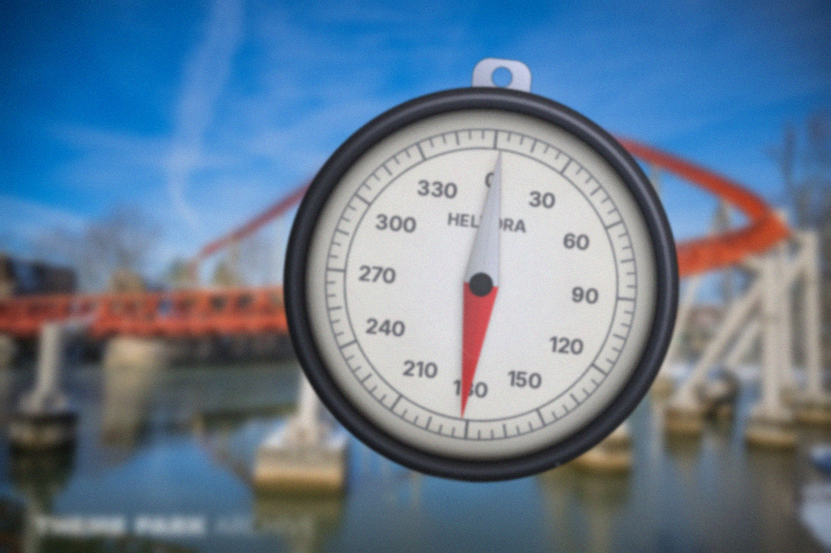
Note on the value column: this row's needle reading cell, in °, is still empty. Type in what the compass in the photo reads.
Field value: 182.5 °
